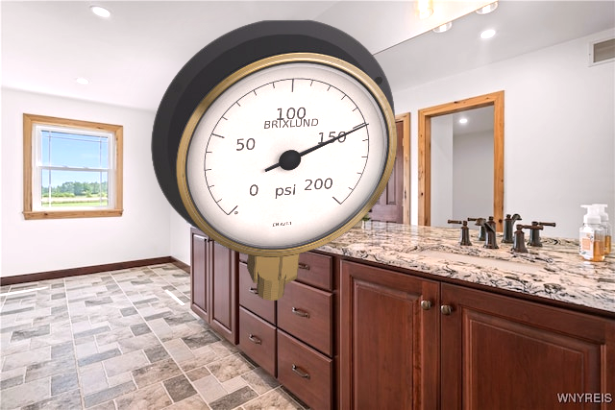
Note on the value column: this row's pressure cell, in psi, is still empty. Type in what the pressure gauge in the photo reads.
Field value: 150 psi
